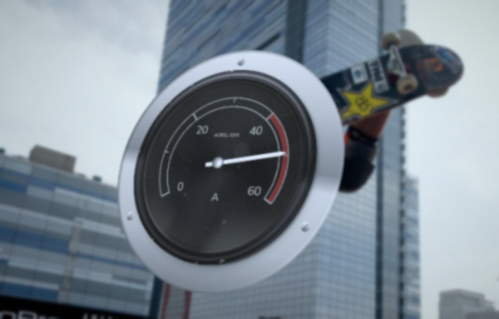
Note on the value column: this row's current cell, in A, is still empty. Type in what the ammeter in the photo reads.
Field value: 50 A
